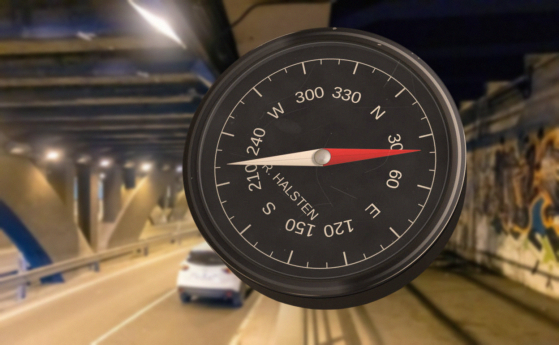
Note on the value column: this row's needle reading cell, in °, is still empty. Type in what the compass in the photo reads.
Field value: 40 °
